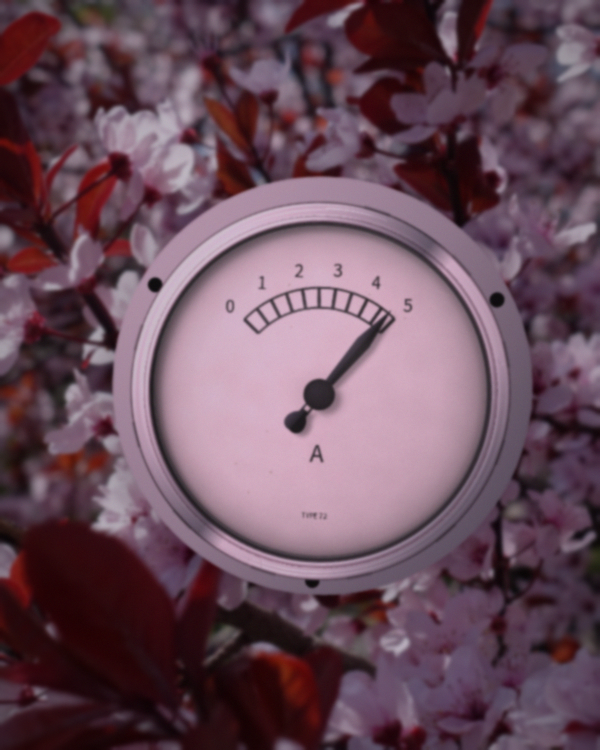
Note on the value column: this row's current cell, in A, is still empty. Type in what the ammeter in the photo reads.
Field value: 4.75 A
